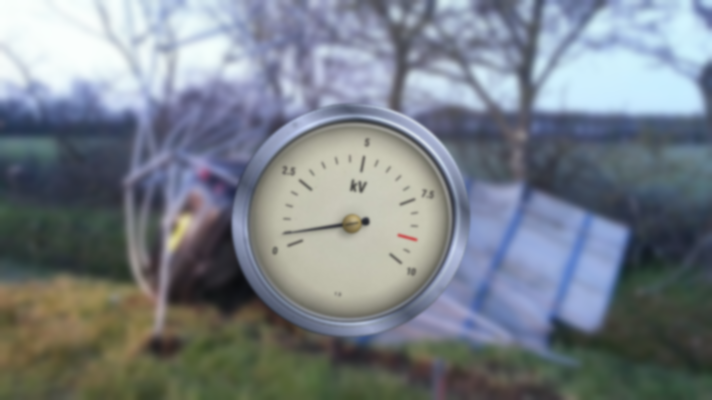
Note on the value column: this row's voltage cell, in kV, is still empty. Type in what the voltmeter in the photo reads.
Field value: 0.5 kV
